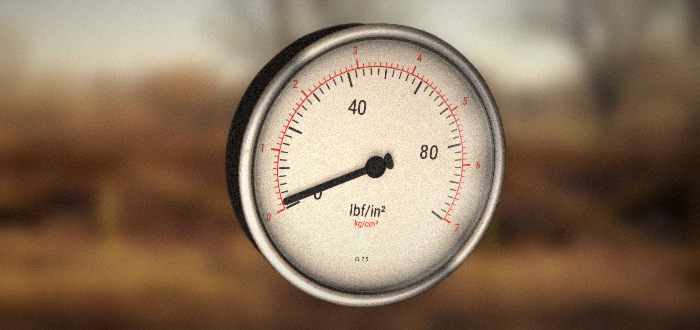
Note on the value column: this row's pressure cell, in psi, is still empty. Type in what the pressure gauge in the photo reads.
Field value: 2 psi
